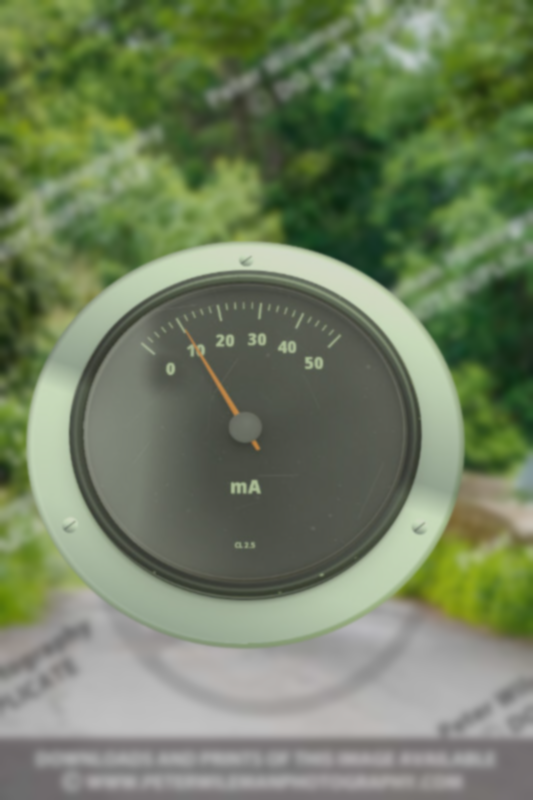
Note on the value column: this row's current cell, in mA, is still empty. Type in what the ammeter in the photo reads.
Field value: 10 mA
